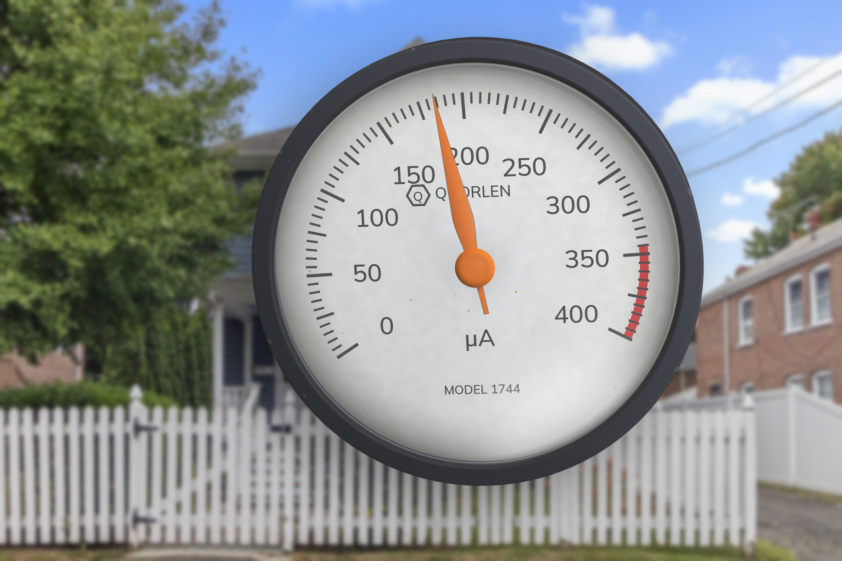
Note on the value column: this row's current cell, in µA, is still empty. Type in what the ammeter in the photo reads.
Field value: 185 µA
